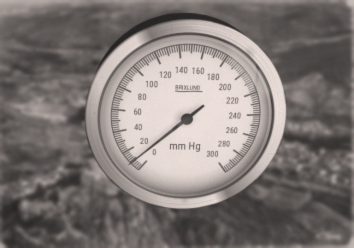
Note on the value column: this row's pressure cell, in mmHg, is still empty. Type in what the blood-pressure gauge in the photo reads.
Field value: 10 mmHg
